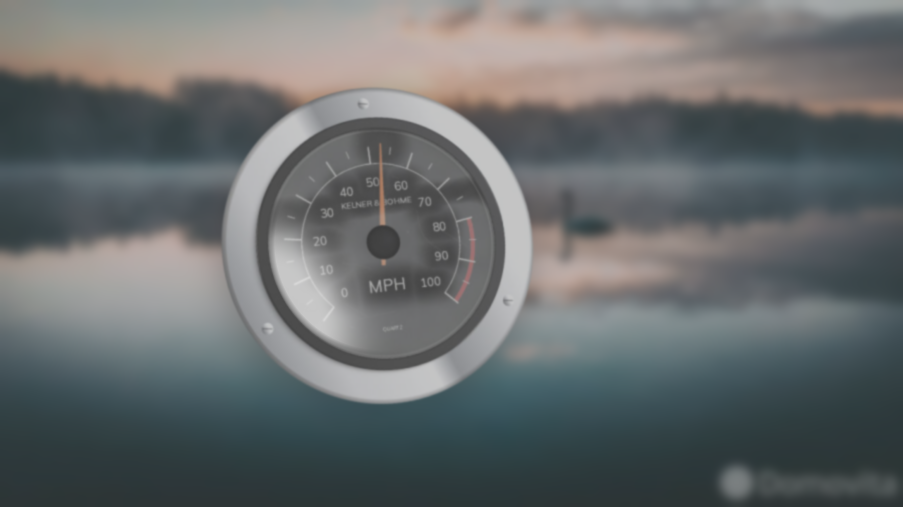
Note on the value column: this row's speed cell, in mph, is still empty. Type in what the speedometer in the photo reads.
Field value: 52.5 mph
